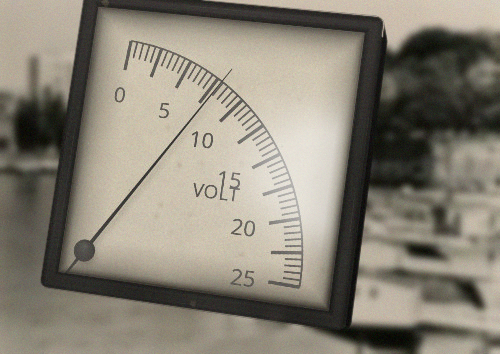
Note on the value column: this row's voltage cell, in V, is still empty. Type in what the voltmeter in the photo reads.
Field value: 8 V
